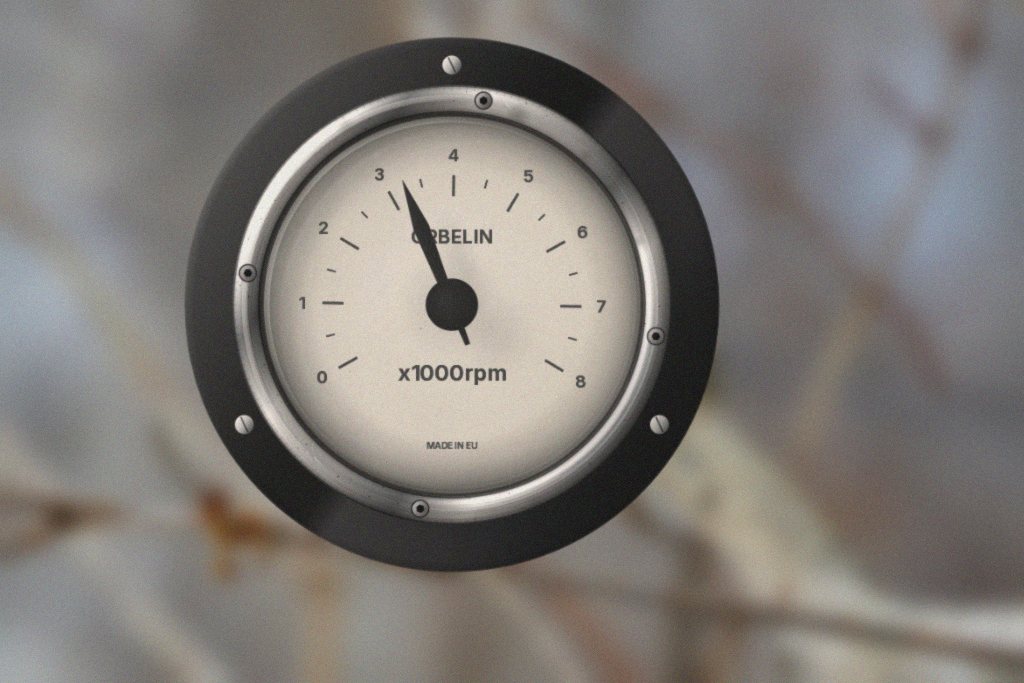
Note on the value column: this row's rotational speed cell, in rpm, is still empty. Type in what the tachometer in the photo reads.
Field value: 3250 rpm
